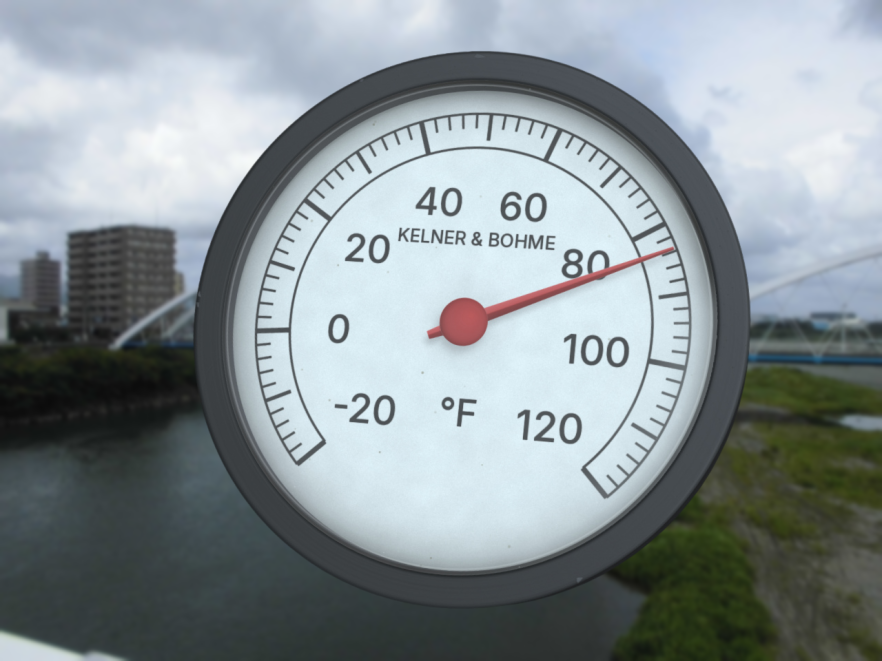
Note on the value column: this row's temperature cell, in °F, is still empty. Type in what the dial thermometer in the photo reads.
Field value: 84 °F
